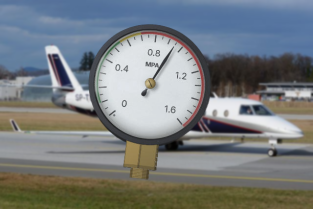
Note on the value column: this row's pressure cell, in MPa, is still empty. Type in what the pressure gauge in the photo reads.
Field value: 0.95 MPa
